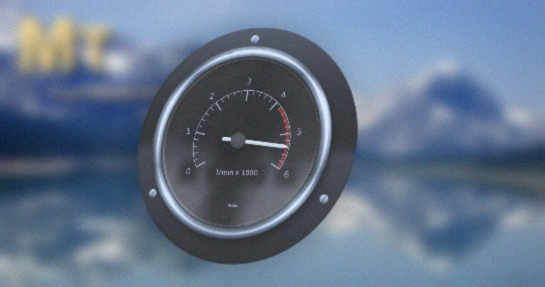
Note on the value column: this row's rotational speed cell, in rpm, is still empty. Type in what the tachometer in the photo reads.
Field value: 5400 rpm
